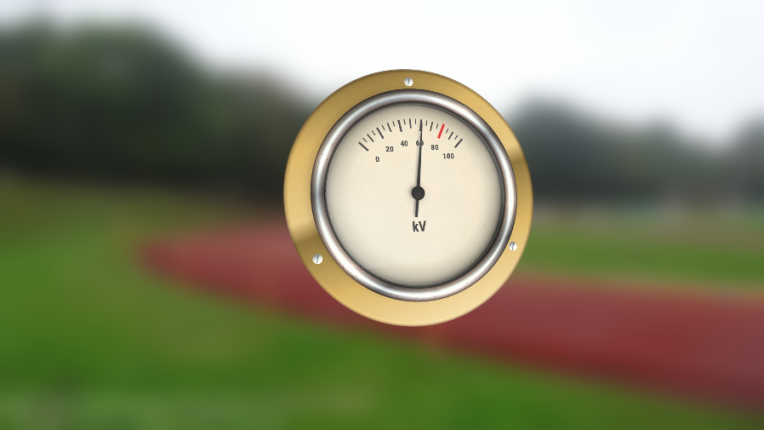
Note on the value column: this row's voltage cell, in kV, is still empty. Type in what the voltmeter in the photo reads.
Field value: 60 kV
